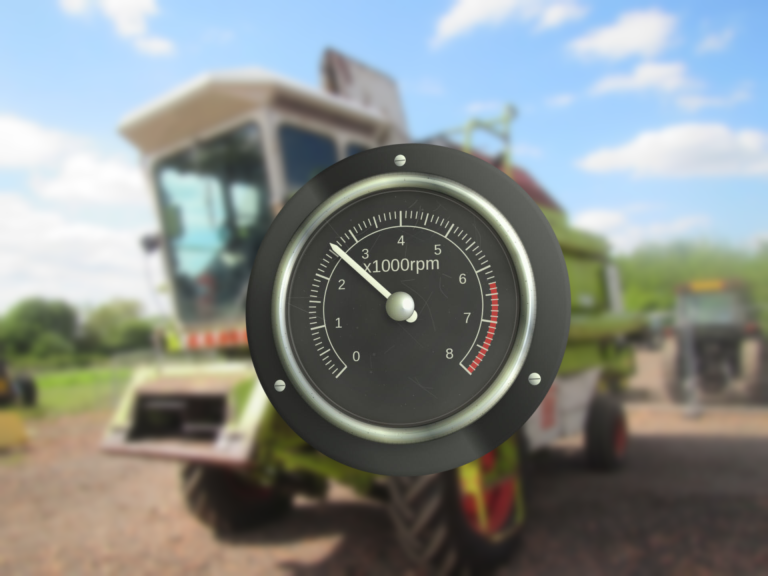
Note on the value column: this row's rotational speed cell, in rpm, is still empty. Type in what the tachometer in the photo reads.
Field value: 2600 rpm
